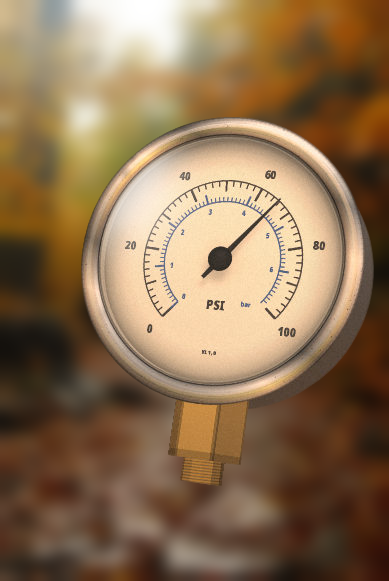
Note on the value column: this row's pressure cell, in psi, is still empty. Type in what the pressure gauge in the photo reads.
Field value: 66 psi
